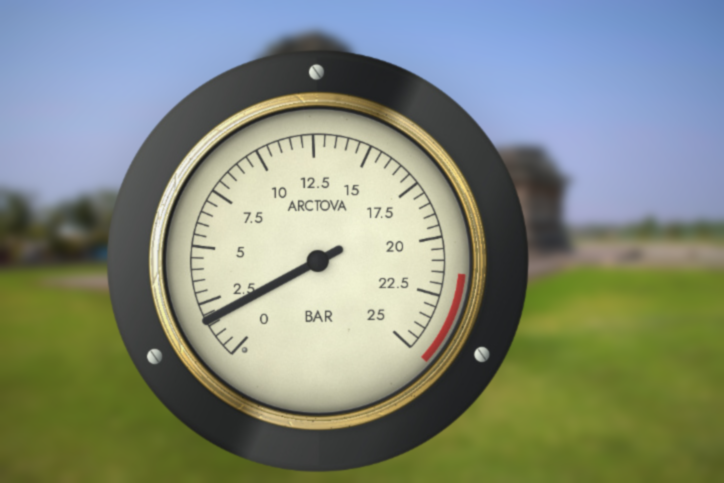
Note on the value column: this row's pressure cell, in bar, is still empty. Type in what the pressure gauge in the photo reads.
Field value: 1.75 bar
